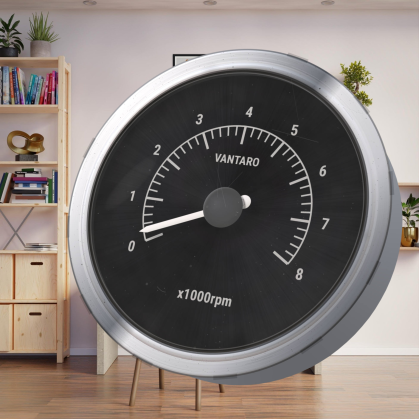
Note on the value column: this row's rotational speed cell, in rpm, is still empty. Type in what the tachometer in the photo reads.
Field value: 200 rpm
